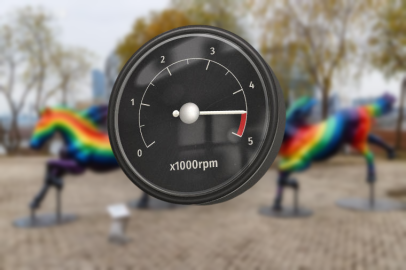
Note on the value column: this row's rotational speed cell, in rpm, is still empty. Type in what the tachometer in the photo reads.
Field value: 4500 rpm
